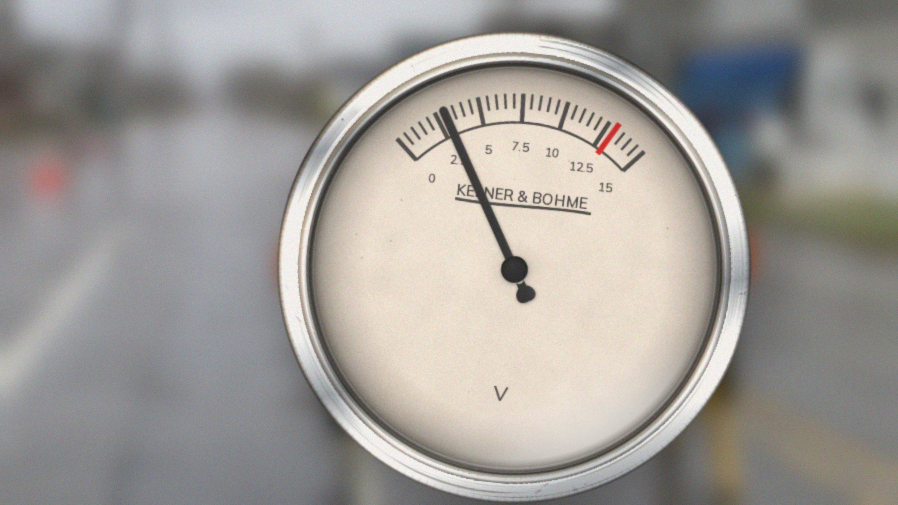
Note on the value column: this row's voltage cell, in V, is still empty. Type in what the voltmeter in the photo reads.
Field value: 3 V
